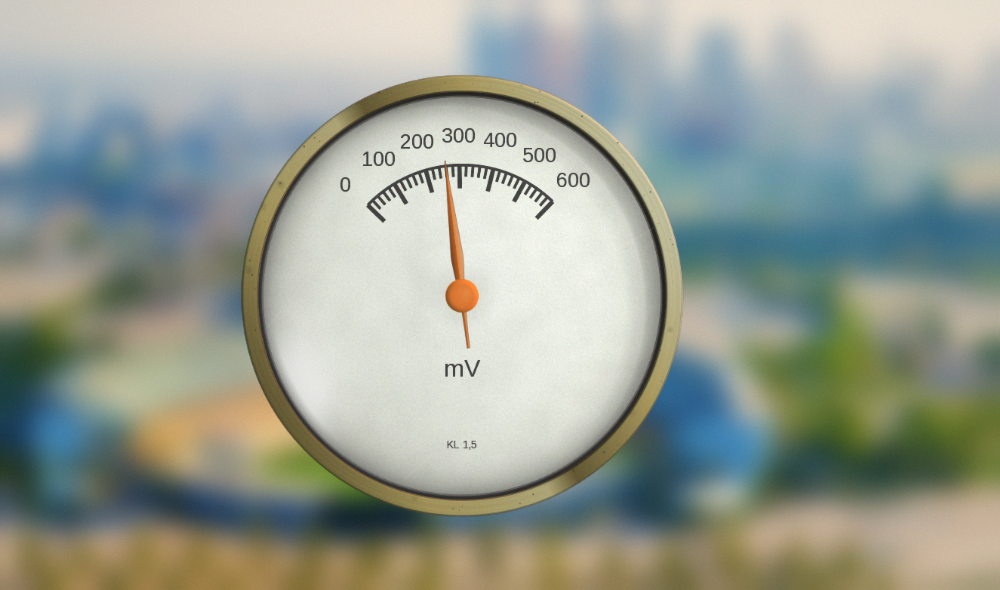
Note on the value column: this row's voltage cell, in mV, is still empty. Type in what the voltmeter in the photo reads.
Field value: 260 mV
